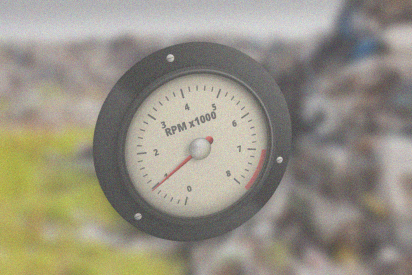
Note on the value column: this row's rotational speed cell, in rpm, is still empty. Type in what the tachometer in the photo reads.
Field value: 1000 rpm
